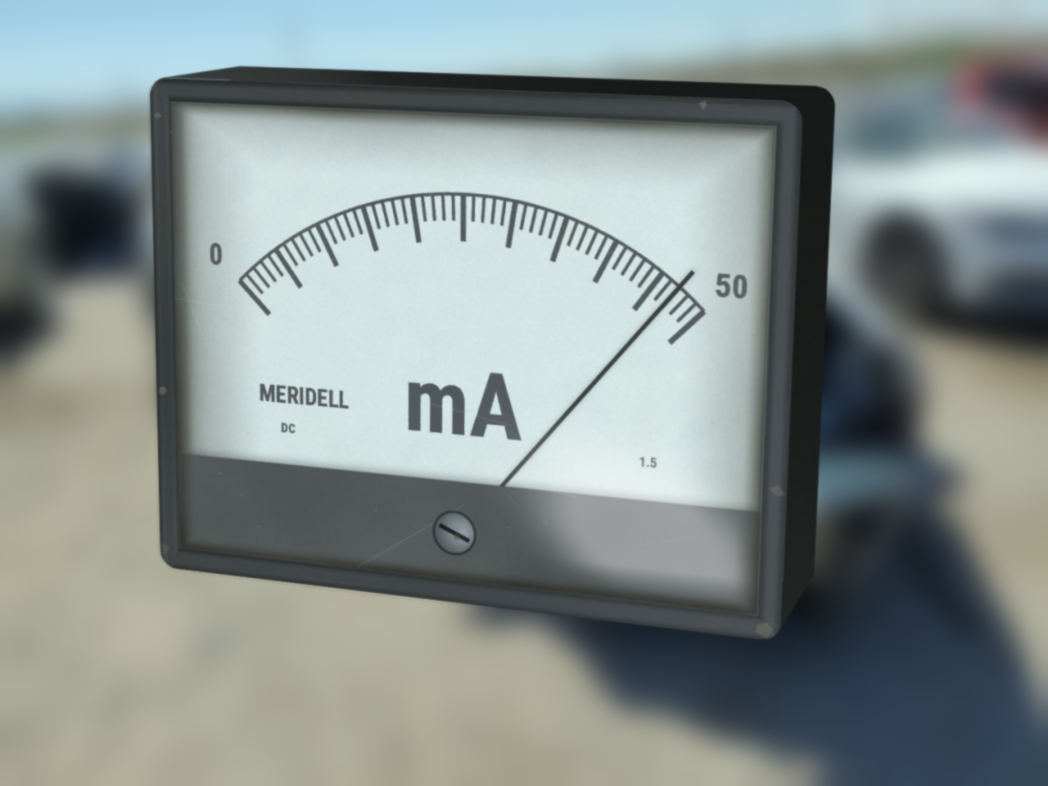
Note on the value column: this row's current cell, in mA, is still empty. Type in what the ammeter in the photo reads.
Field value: 47 mA
